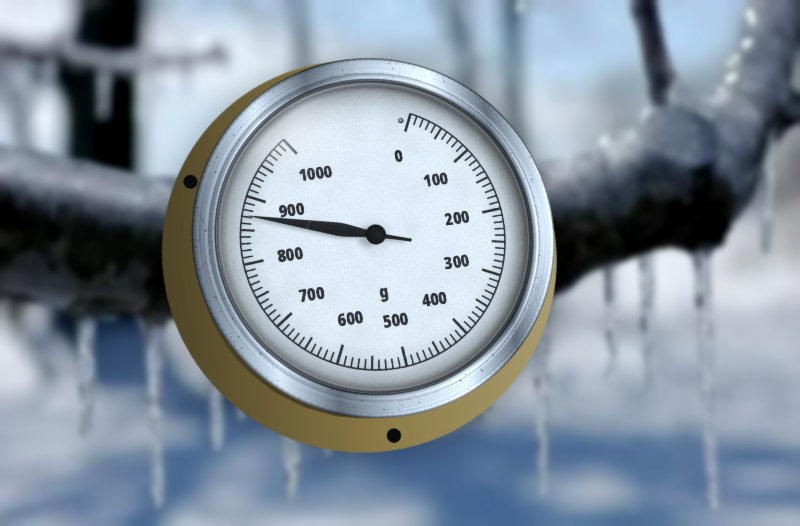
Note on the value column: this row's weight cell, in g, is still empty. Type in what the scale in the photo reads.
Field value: 870 g
